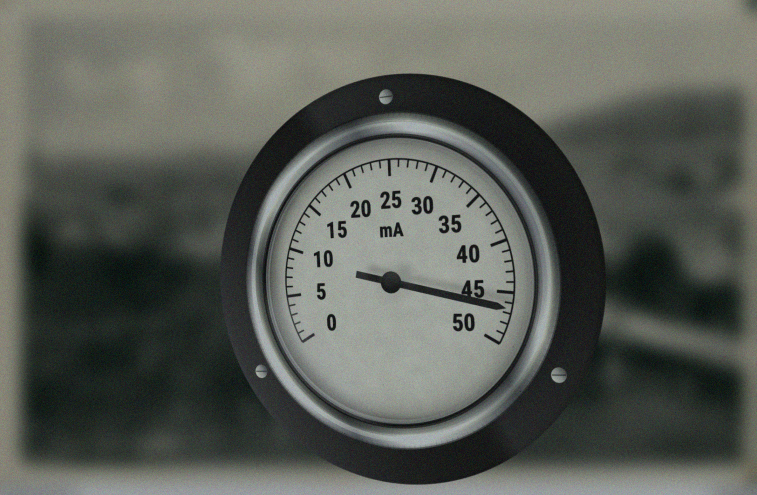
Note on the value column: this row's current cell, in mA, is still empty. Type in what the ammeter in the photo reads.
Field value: 46.5 mA
